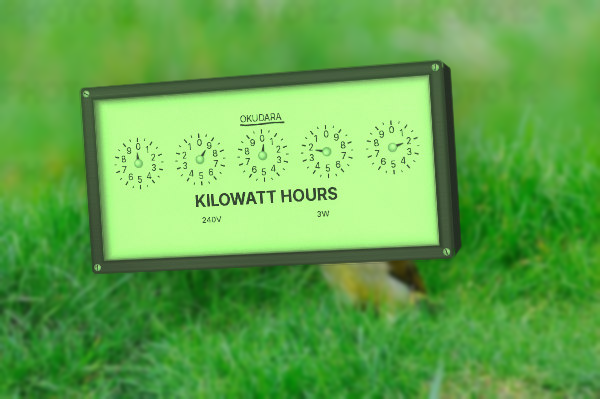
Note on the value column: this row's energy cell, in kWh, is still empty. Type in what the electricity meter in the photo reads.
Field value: 99022 kWh
